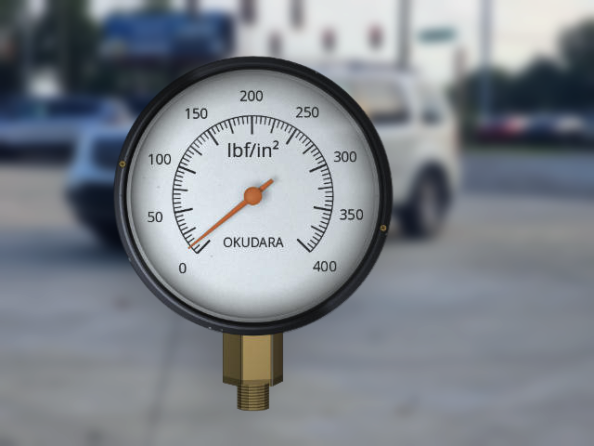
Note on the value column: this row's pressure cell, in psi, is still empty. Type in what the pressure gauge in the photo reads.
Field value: 10 psi
